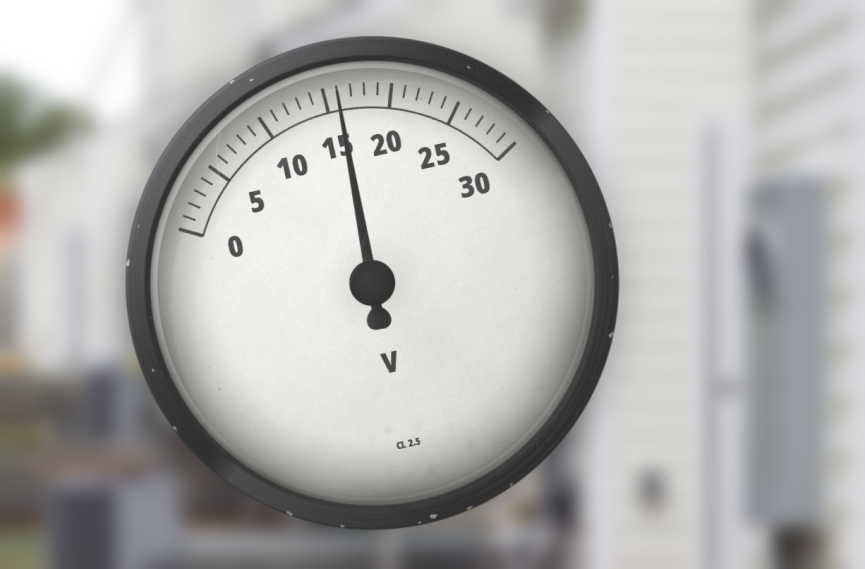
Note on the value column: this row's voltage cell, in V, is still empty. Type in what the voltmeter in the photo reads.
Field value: 16 V
